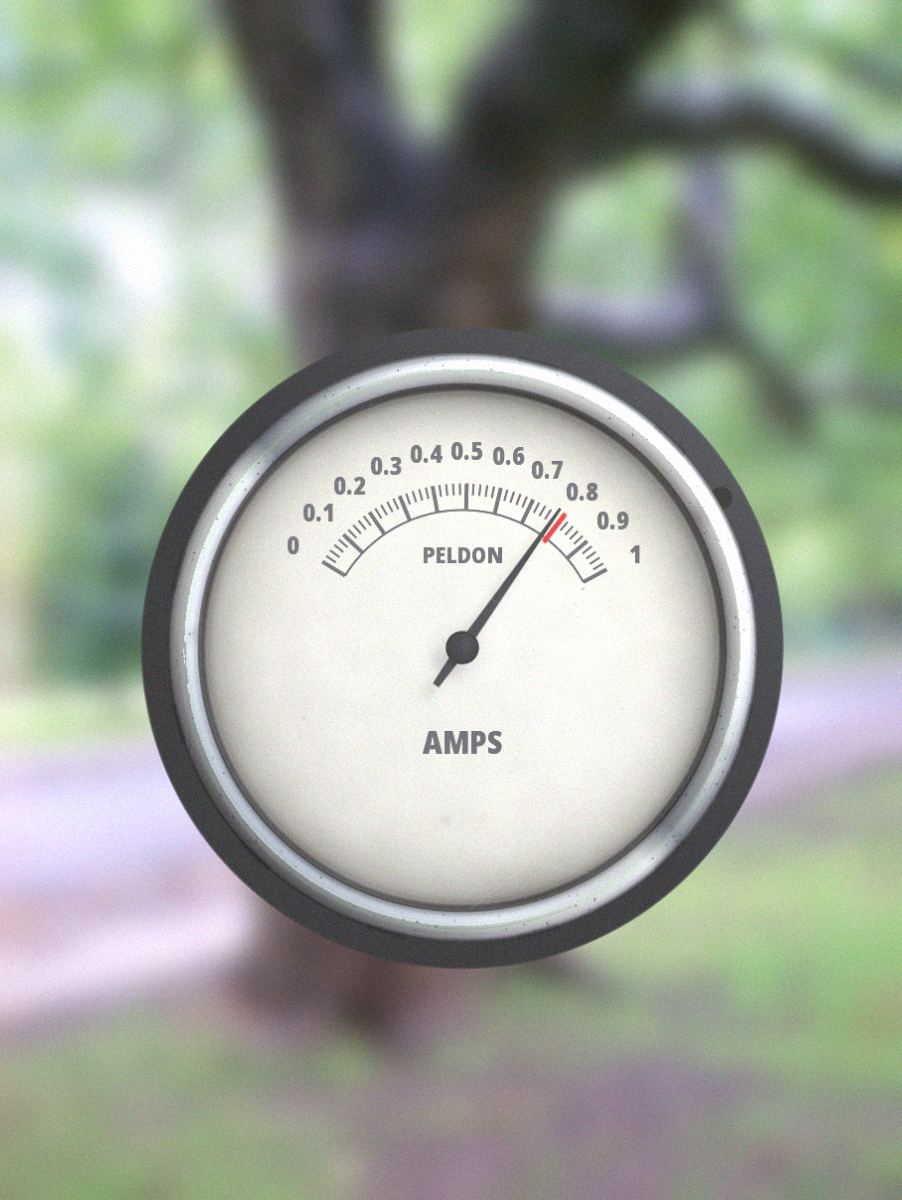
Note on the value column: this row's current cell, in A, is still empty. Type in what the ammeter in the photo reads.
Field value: 0.78 A
